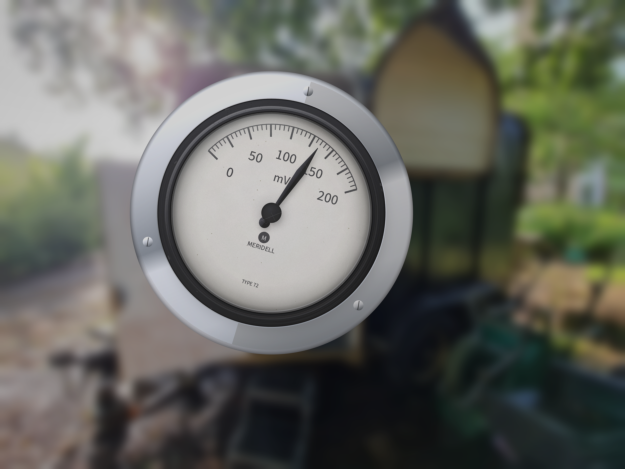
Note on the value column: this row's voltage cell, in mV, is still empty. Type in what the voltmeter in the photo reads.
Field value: 135 mV
